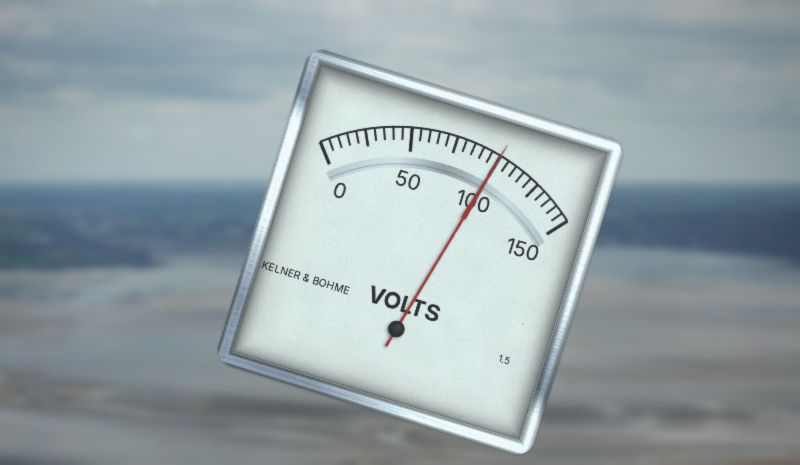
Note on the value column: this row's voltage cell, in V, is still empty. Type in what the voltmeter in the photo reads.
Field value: 100 V
